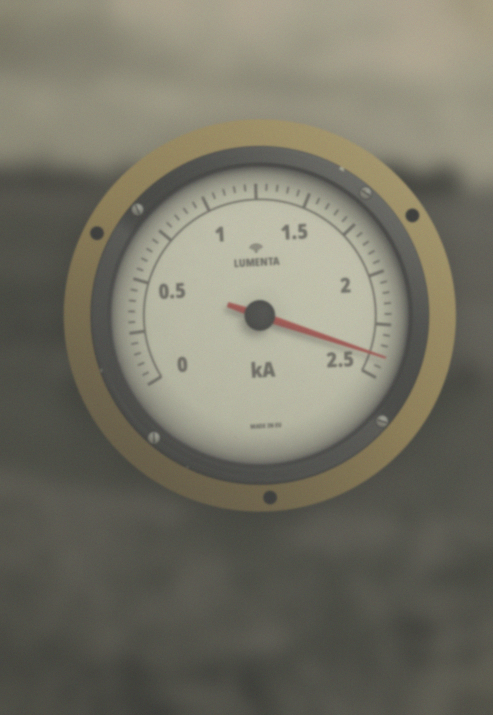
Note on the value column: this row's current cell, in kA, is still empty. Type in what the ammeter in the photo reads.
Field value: 2.4 kA
